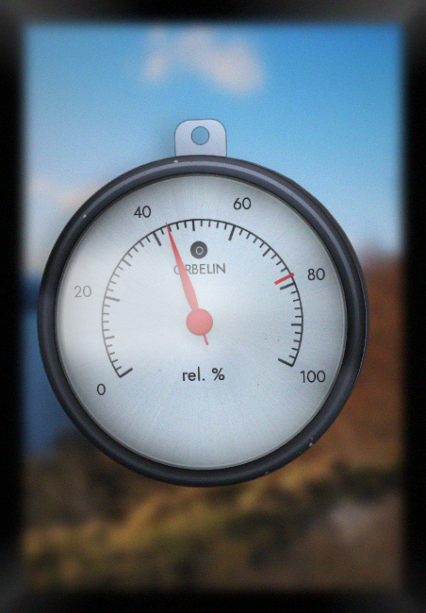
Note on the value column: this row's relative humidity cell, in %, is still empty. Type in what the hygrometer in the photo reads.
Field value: 44 %
